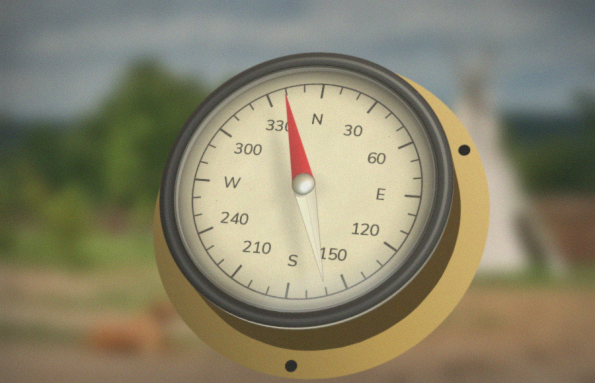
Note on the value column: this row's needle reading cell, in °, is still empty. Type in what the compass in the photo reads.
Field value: 340 °
